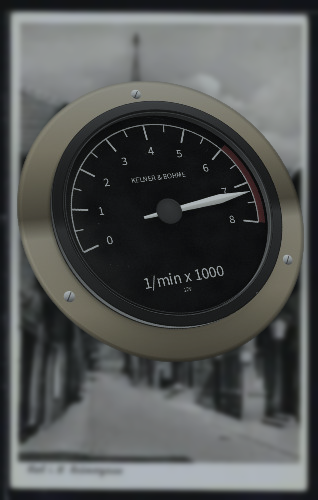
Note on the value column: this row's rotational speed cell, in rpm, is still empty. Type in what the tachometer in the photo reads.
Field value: 7250 rpm
